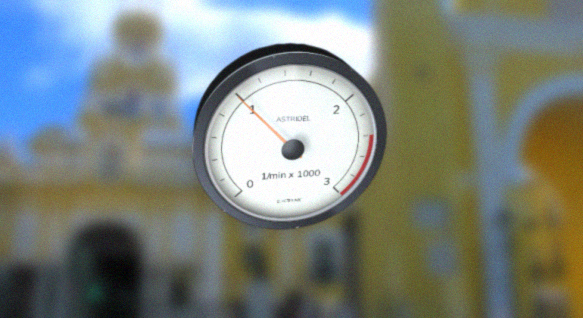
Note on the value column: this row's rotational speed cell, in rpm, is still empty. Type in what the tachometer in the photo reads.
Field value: 1000 rpm
